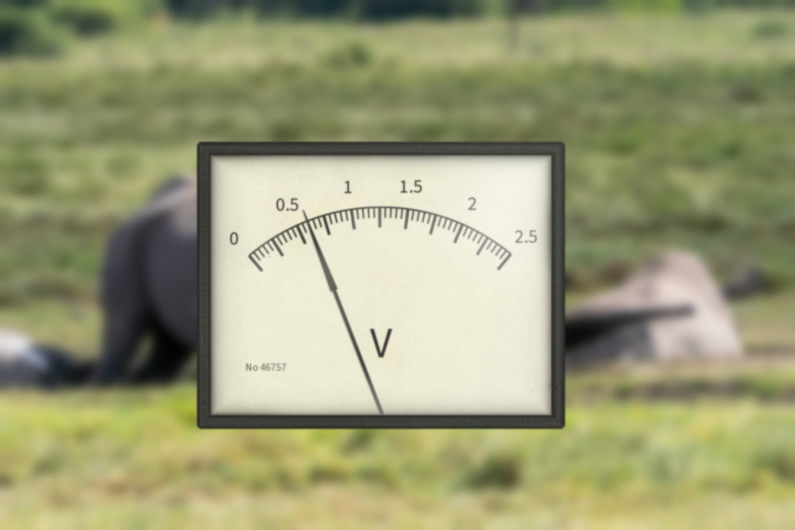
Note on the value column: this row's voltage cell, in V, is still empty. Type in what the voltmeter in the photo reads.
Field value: 0.6 V
